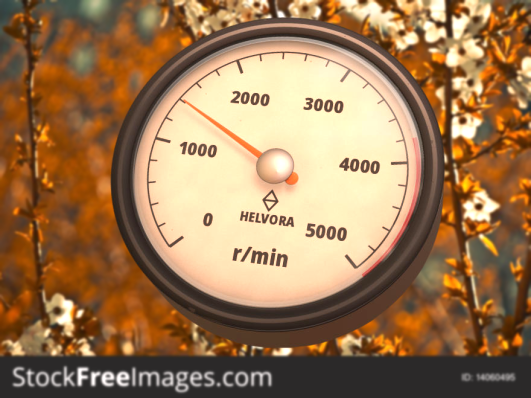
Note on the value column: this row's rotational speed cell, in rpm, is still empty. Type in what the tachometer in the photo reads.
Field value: 1400 rpm
